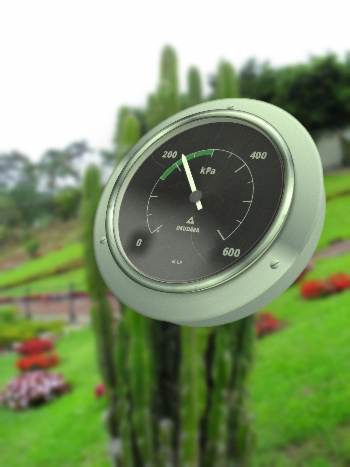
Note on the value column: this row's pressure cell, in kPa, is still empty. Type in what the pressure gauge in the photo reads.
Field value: 225 kPa
